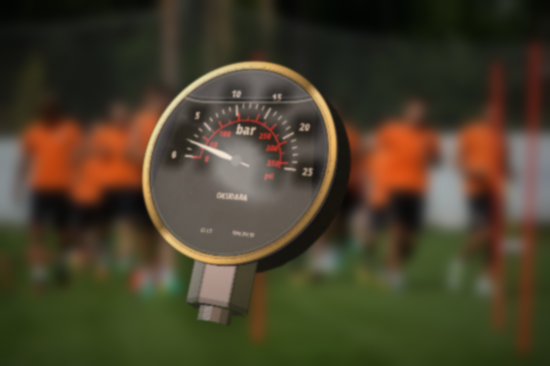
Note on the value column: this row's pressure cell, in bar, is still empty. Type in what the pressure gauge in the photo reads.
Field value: 2 bar
